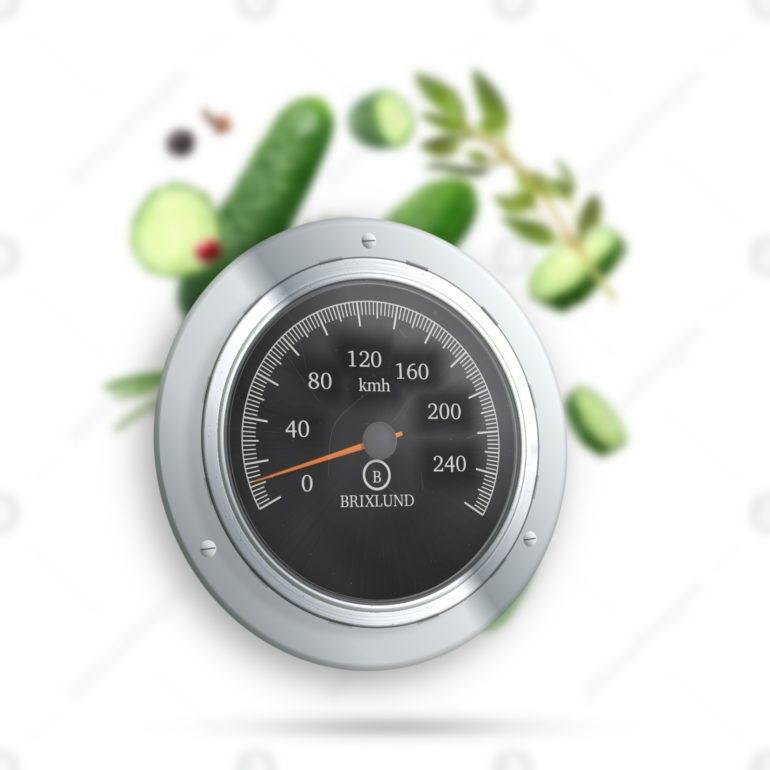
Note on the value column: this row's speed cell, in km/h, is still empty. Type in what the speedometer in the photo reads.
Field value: 12 km/h
